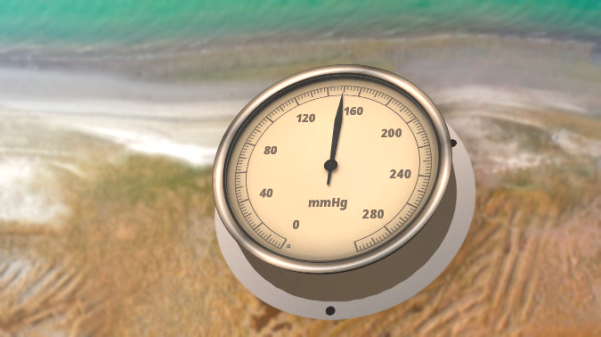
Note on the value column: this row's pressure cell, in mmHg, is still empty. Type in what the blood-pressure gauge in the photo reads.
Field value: 150 mmHg
